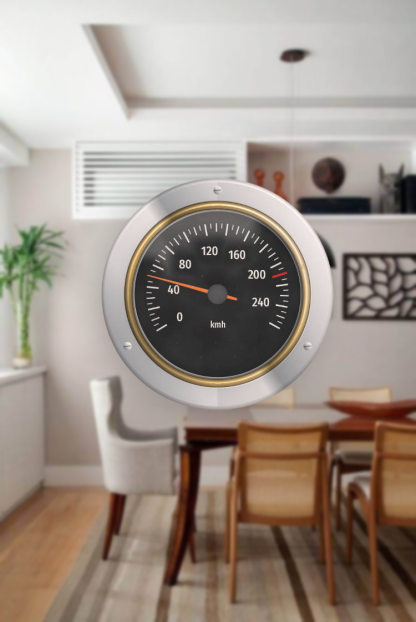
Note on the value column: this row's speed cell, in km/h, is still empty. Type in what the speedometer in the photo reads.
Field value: 50 km/h
